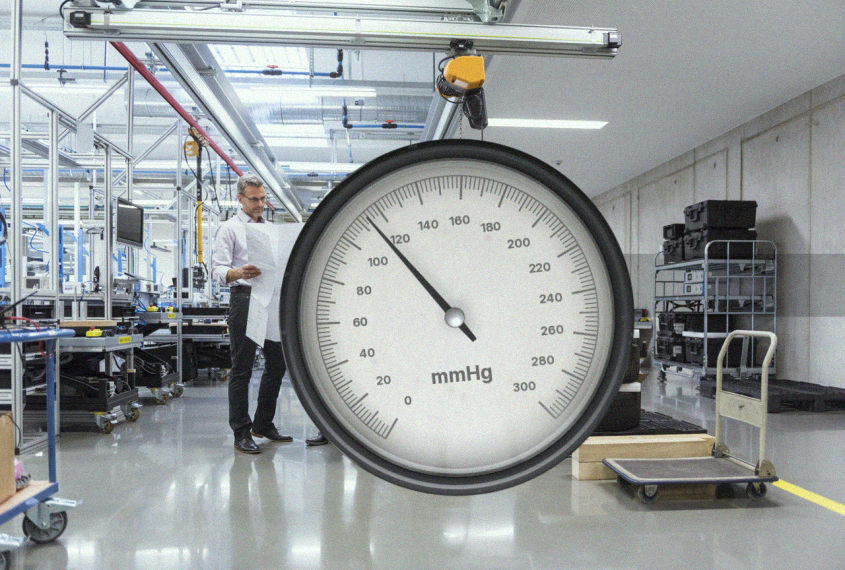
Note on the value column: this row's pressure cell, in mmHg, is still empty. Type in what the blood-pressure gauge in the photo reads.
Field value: 114 mmHg
